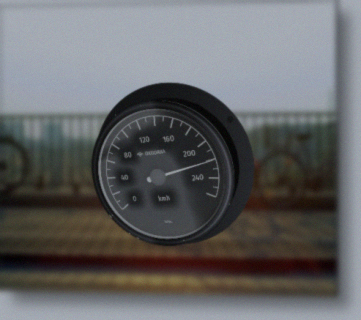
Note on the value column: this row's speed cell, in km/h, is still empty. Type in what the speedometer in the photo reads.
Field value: 220 km/h
